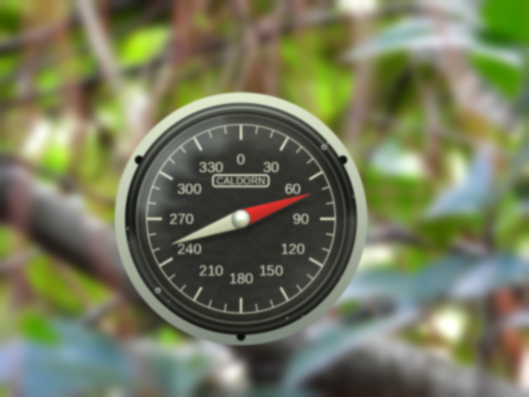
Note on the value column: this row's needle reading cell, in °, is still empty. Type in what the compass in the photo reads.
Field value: 70 °
